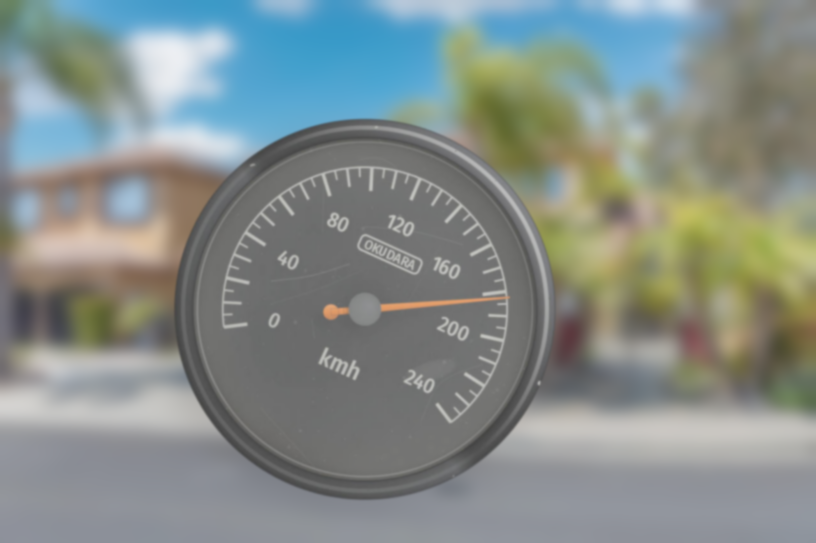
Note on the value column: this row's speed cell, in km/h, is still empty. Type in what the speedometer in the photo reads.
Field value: 182.5 km/h
